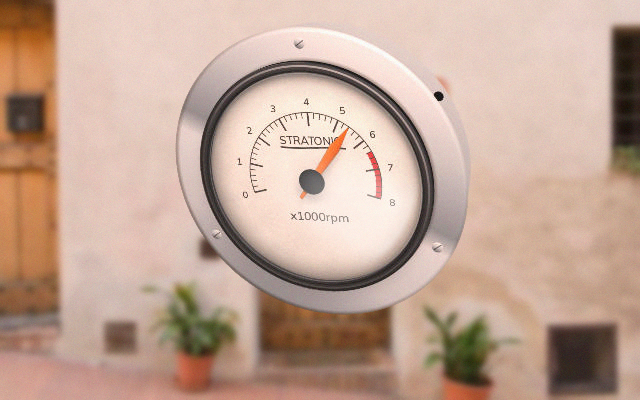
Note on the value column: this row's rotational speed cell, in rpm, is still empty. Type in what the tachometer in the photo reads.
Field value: 5400 rpm
